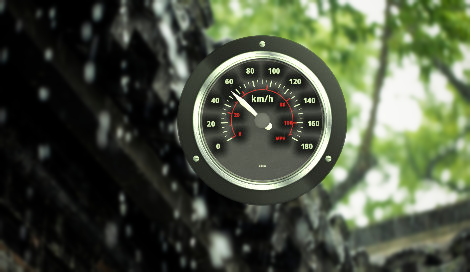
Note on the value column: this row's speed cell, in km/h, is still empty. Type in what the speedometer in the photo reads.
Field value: 55 km/h
